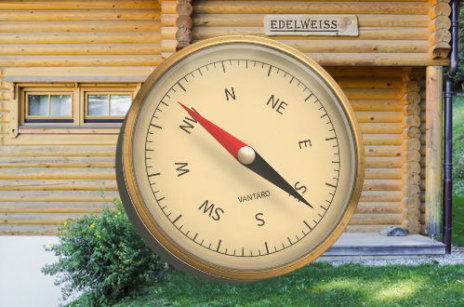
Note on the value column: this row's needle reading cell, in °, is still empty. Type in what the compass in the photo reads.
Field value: 320 °
